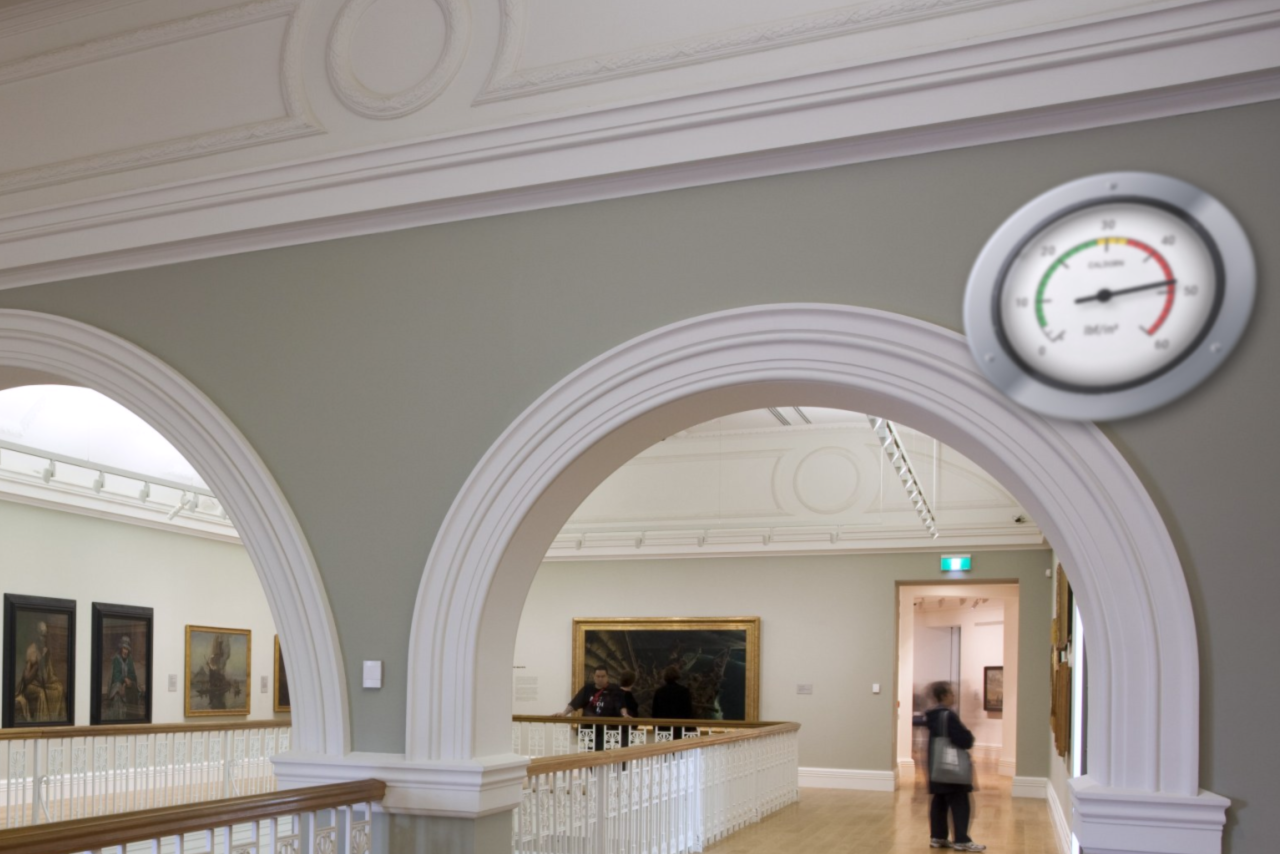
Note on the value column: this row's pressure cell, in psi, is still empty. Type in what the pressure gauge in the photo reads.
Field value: 48 psi
